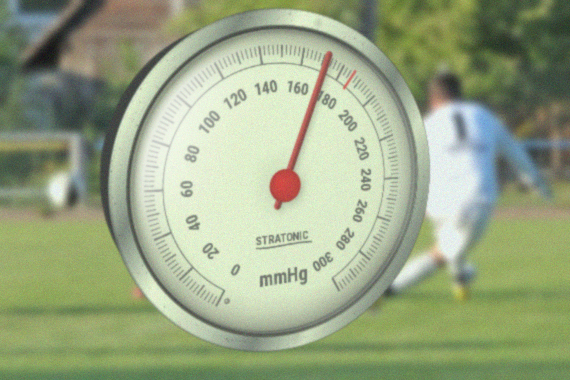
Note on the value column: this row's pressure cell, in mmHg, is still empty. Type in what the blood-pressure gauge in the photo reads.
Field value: 170 mmHg
